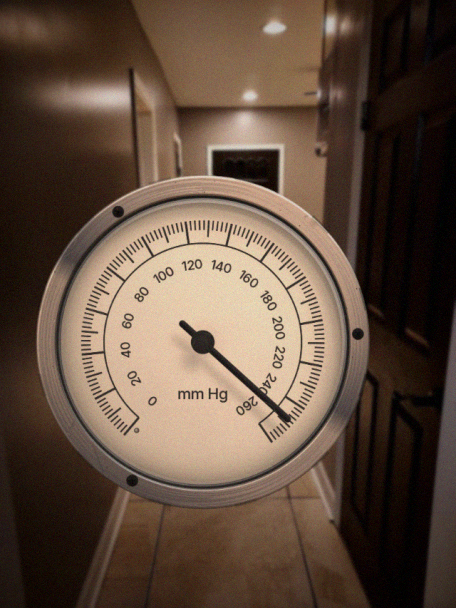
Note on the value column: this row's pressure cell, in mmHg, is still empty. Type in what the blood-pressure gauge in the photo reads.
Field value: 248 mmHg
